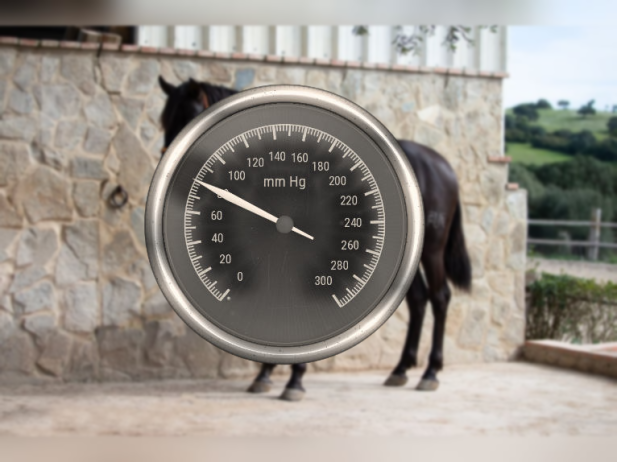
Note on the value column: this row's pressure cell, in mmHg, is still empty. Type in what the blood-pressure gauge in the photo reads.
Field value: 80 mmHg
